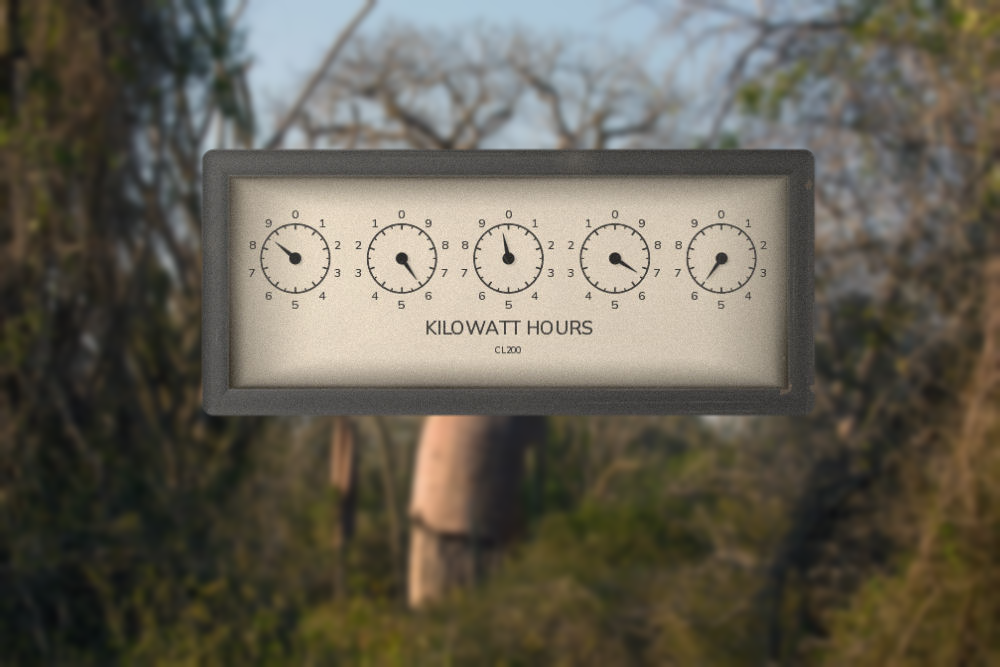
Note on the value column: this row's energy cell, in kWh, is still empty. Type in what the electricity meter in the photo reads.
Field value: 85966 kWh
